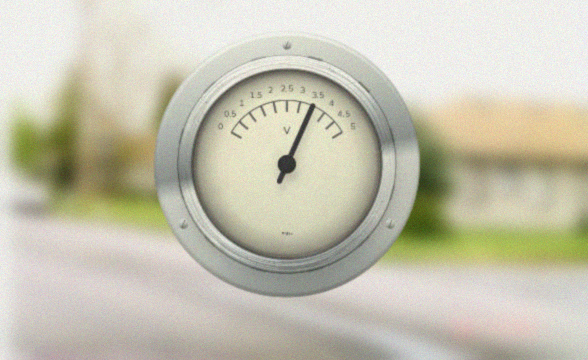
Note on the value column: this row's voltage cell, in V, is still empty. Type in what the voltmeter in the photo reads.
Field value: 3.5 V
